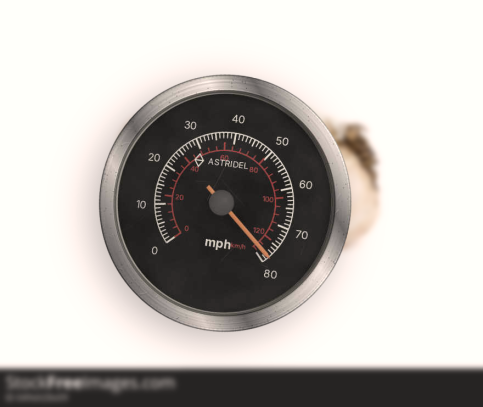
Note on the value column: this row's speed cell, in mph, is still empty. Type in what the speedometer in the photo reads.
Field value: 78 mph
